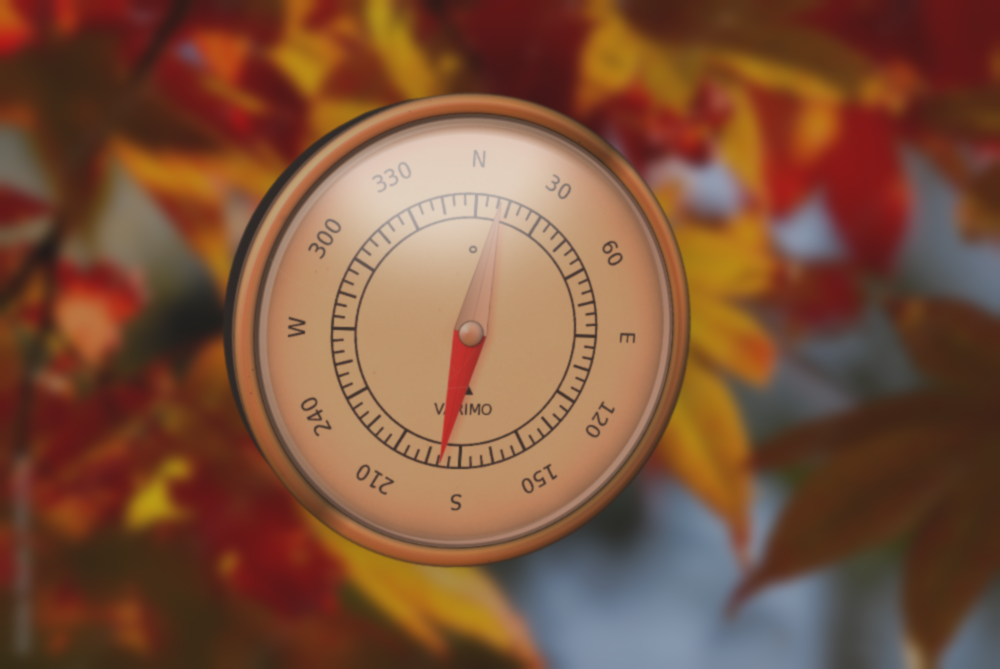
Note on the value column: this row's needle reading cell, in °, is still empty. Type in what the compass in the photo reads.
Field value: 190 °
